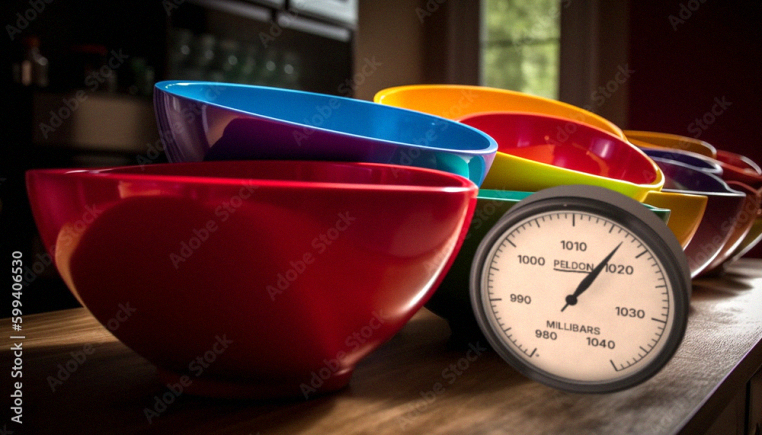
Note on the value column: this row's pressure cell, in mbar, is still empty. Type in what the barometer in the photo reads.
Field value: 1017 mbar
